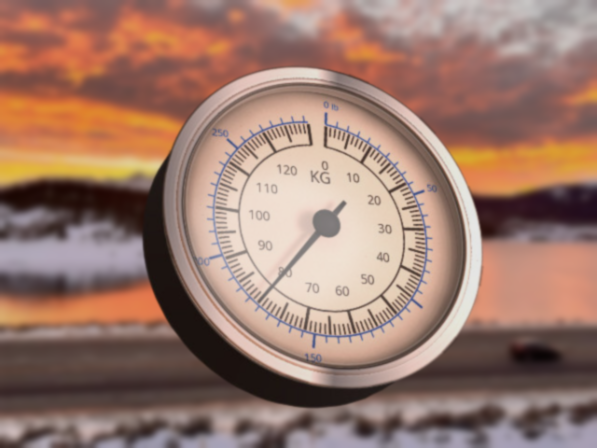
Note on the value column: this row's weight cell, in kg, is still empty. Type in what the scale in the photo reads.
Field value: 80 kg
